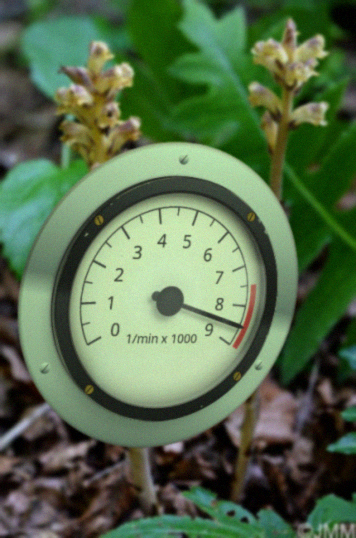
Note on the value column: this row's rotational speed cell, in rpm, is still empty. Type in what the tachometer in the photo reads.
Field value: 8500 rpm
